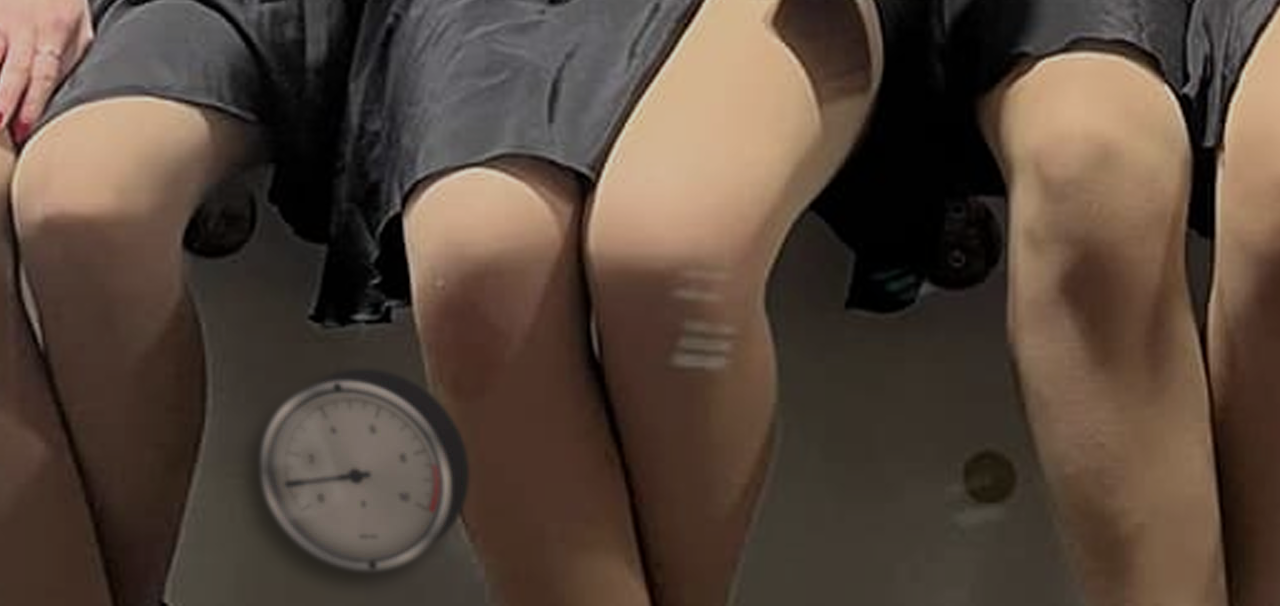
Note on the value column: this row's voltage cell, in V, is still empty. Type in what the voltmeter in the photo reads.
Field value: 1 V
